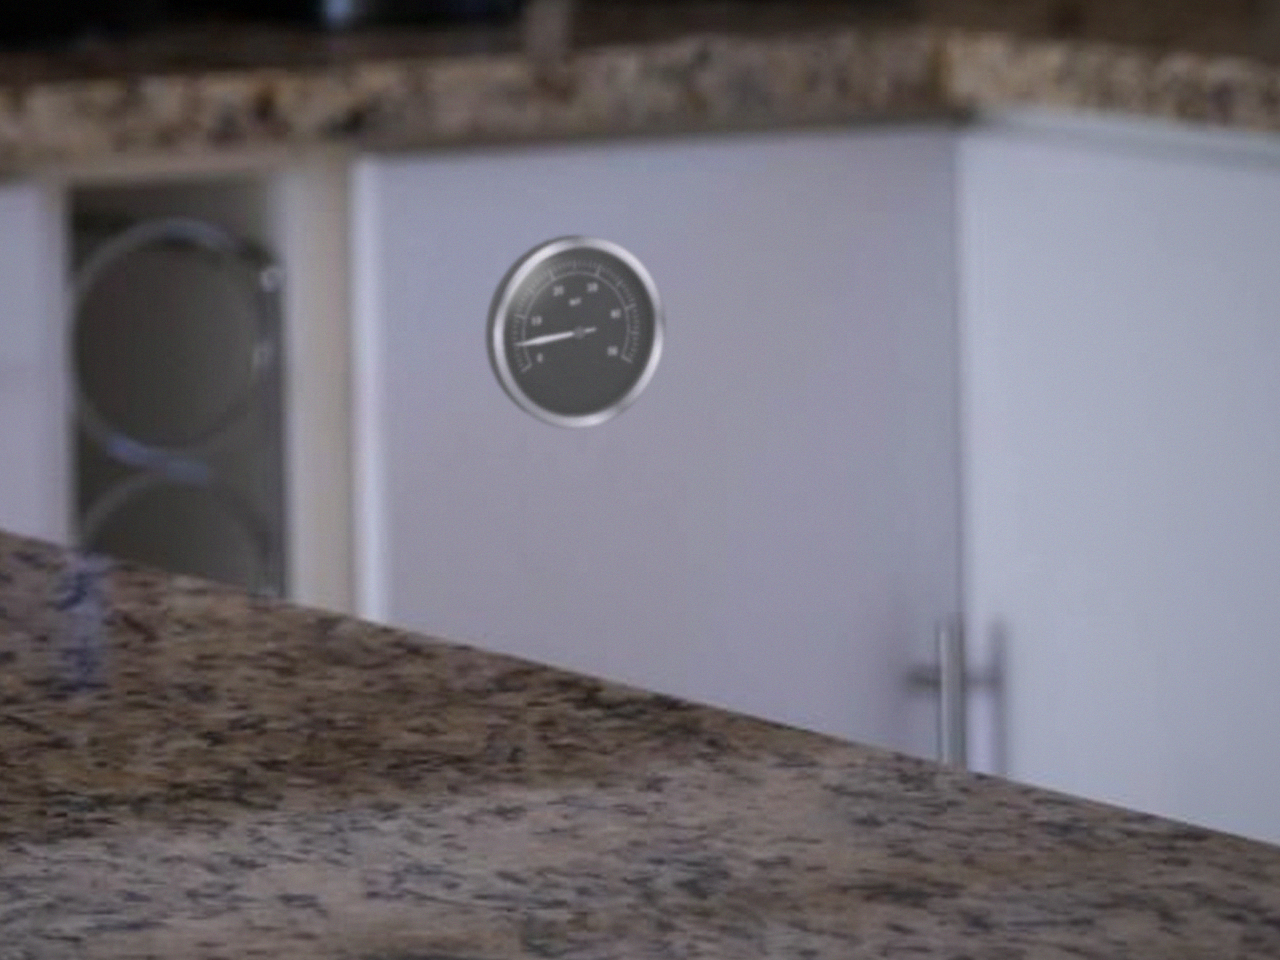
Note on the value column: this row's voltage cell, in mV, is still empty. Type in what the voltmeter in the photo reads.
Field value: 5 mV
